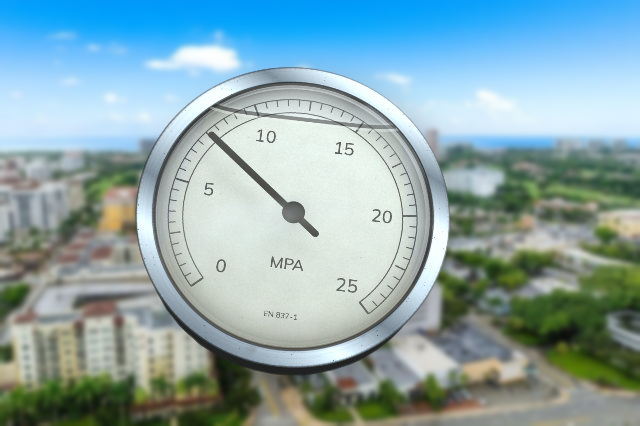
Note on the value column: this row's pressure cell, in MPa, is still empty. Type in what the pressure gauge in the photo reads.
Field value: 7.5 MPa
